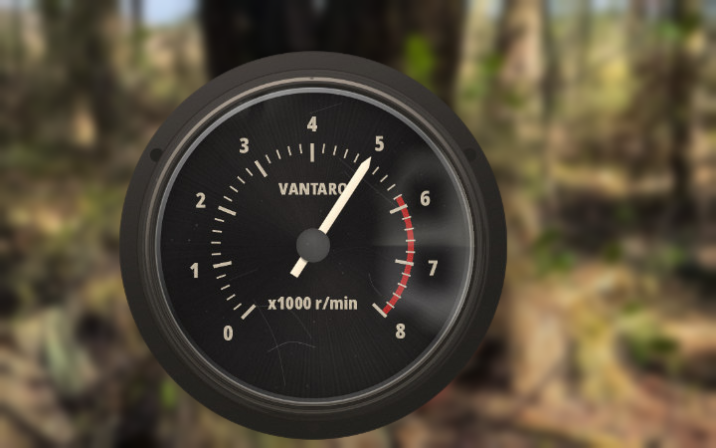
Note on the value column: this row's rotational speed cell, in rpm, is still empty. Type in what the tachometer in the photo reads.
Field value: 5000 rpm
